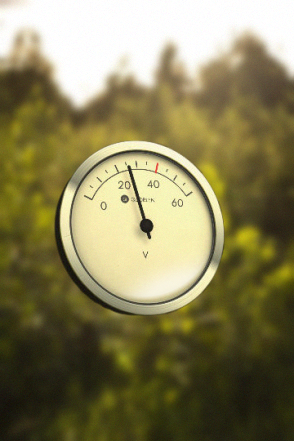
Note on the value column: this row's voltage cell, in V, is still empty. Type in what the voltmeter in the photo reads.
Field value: 25 V
